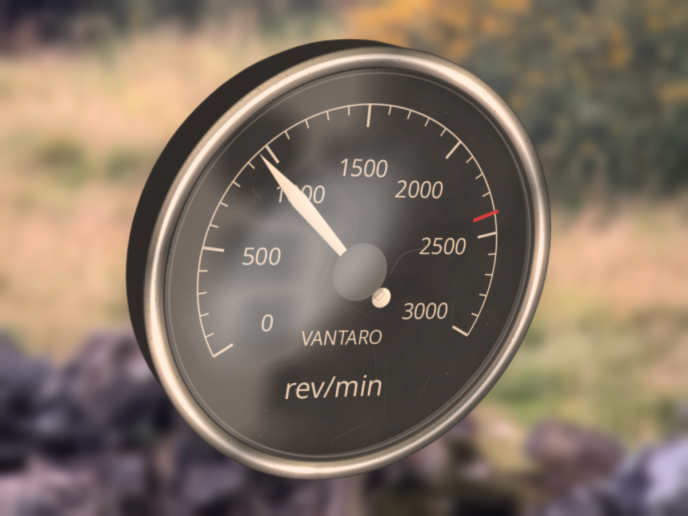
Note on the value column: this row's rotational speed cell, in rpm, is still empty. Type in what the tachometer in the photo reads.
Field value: 950 rpm
